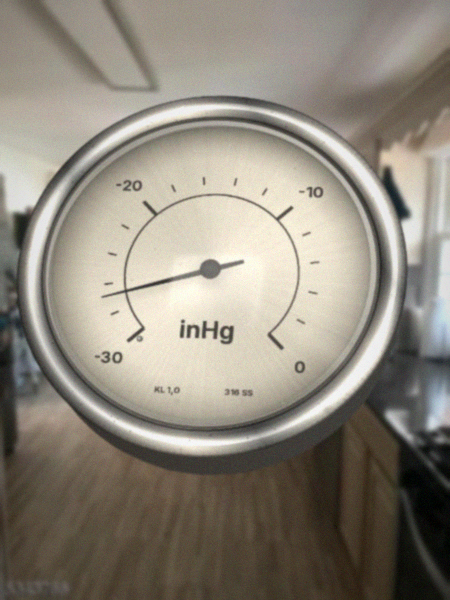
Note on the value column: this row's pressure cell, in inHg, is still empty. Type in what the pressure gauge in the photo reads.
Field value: -27 inHg
